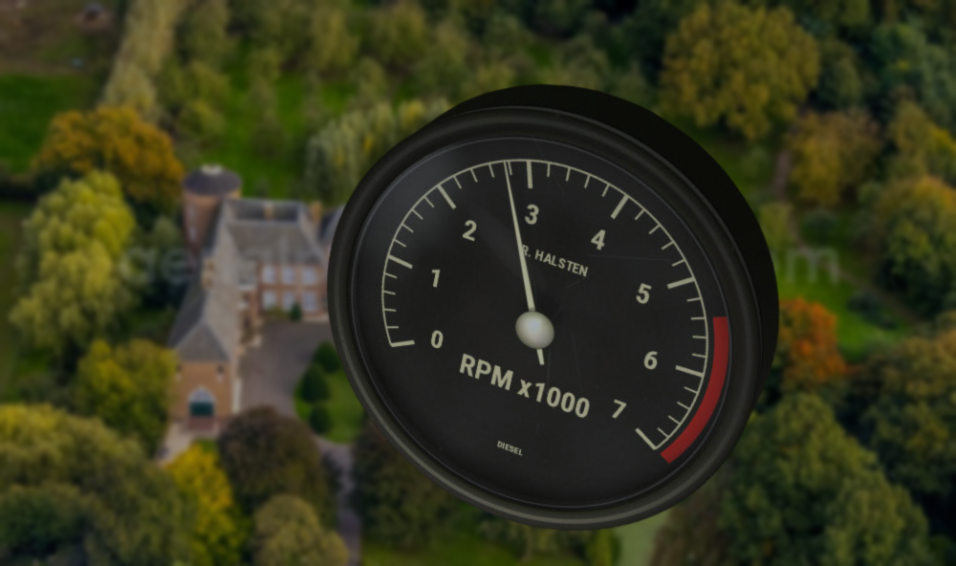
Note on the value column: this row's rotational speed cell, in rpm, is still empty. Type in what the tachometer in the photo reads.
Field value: 2800 rpm
